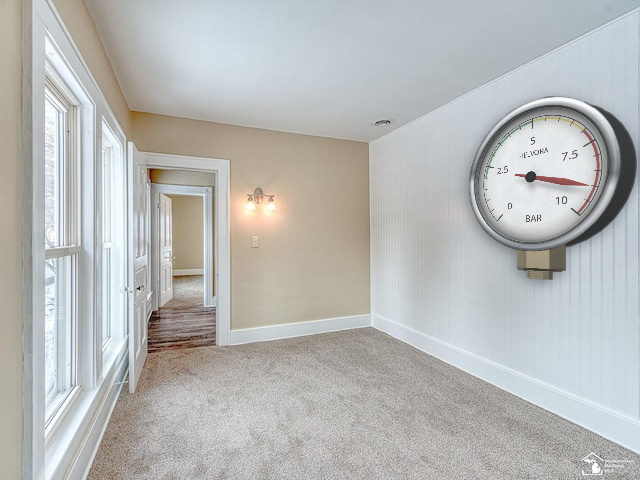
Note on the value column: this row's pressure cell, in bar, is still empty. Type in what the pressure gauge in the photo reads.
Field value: 9 bar
